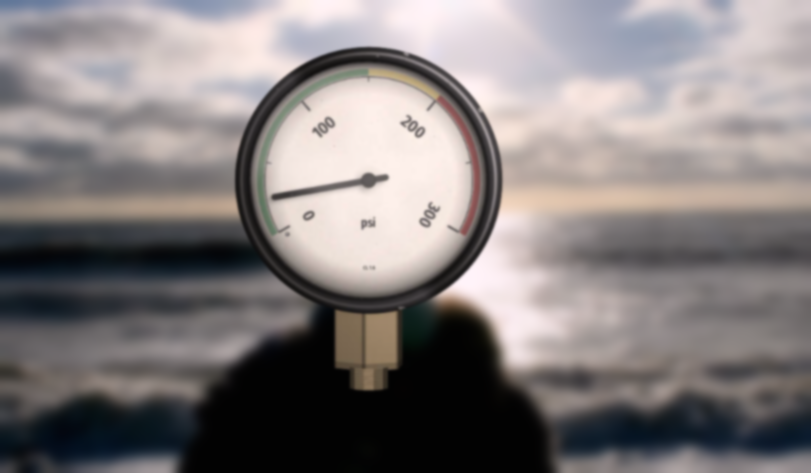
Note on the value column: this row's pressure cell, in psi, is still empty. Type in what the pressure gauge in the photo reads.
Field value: 25 psi
